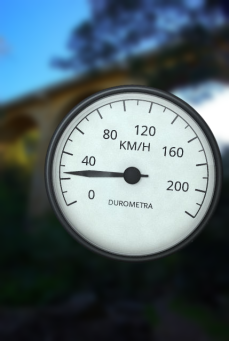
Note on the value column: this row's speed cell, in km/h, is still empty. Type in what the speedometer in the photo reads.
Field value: 25 km/h
